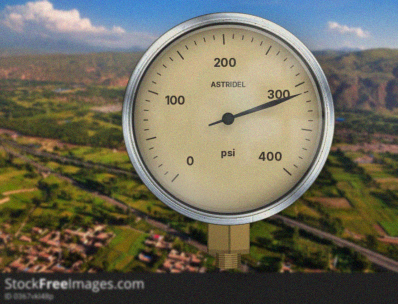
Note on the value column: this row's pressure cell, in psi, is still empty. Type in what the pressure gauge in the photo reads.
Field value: 310 psi
